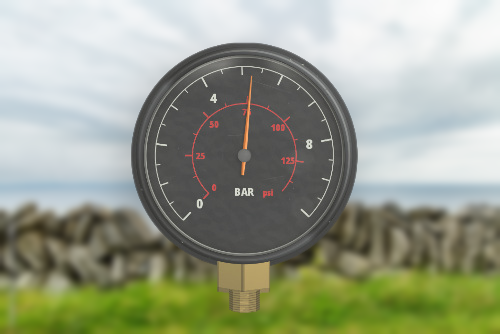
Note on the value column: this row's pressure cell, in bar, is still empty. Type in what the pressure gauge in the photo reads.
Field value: 5.25 bar
